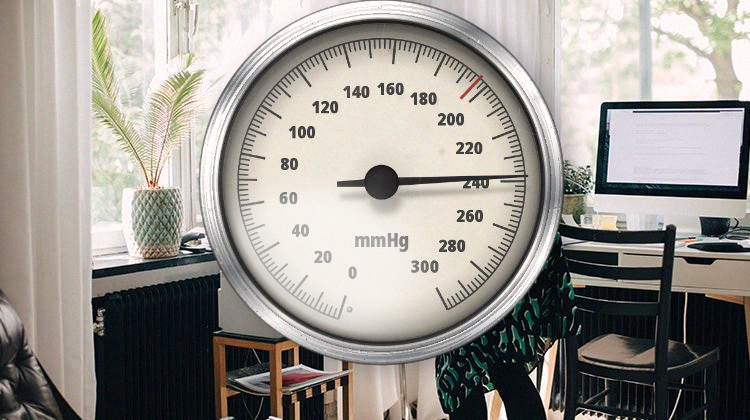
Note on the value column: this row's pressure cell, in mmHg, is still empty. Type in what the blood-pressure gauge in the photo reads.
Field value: 238 mmHg
